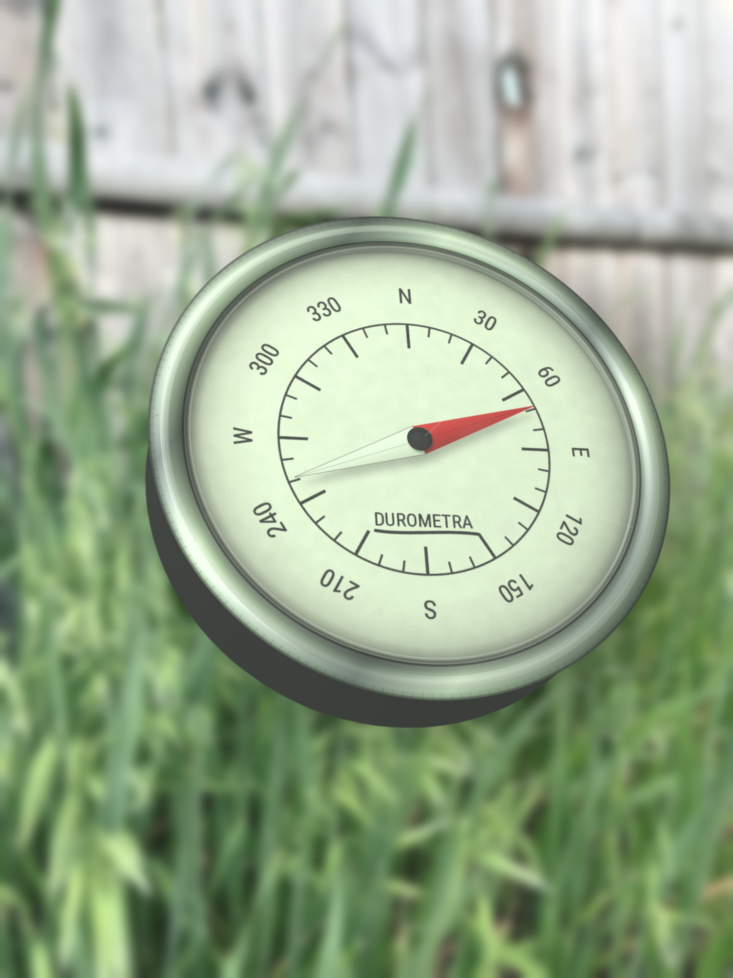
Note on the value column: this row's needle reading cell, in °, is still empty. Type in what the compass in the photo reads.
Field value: 70 °
